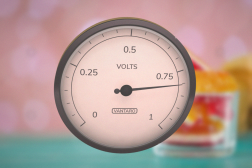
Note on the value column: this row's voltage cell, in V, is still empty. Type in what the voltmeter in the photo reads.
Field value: 0.8 V
